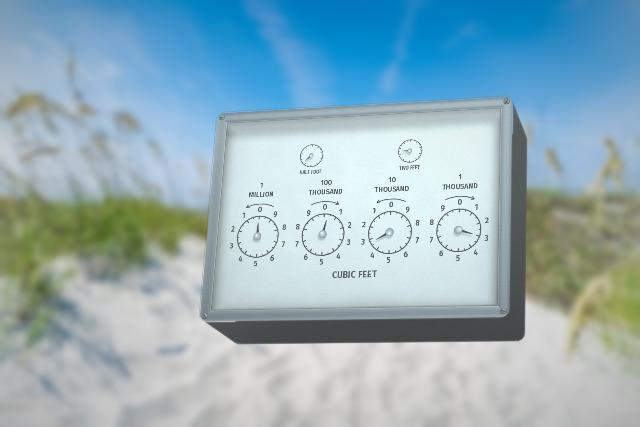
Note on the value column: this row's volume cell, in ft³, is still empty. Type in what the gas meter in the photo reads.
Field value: 3300 ft³
